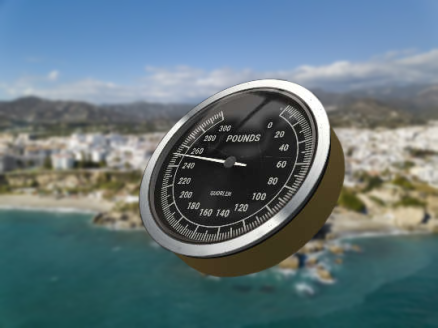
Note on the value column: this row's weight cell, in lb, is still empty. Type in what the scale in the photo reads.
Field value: 250 lb
